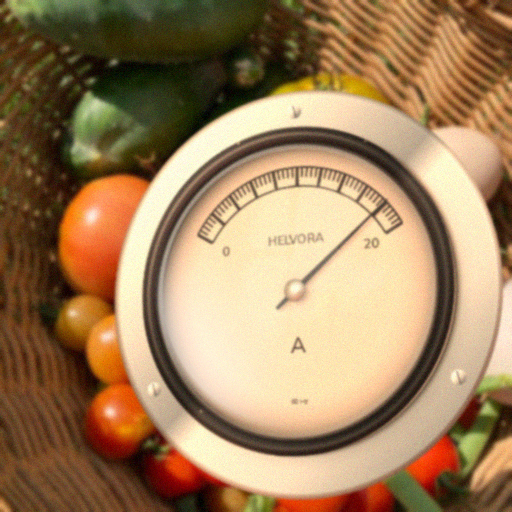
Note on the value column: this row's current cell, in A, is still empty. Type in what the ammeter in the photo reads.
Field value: 18 A
